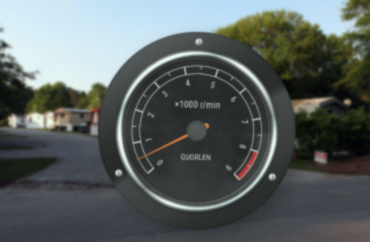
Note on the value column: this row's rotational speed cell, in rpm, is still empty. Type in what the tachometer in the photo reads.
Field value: 500 rpm
